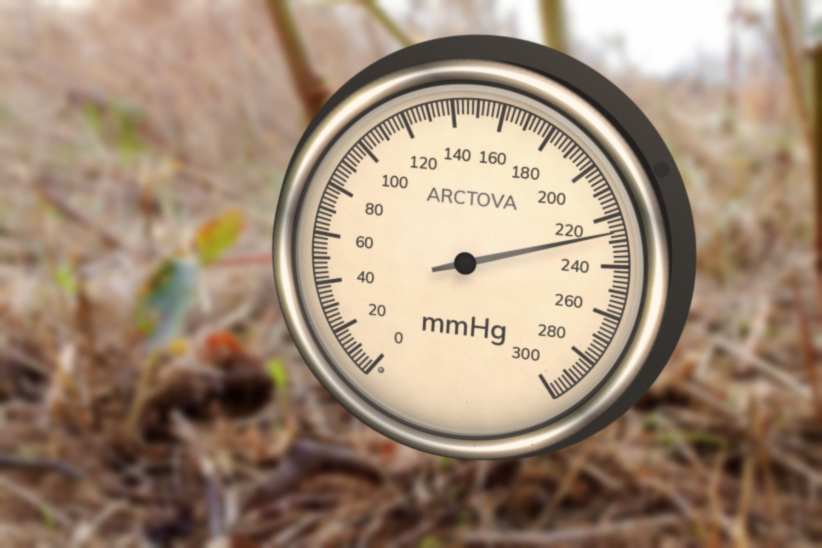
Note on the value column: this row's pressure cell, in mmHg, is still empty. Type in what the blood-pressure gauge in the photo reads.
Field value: 226 mmHg
